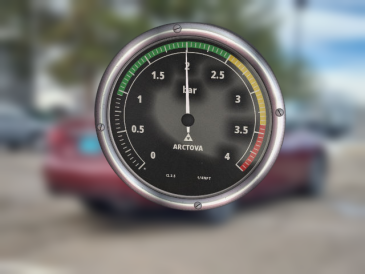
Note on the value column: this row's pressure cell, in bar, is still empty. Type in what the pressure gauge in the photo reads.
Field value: 2 bar
